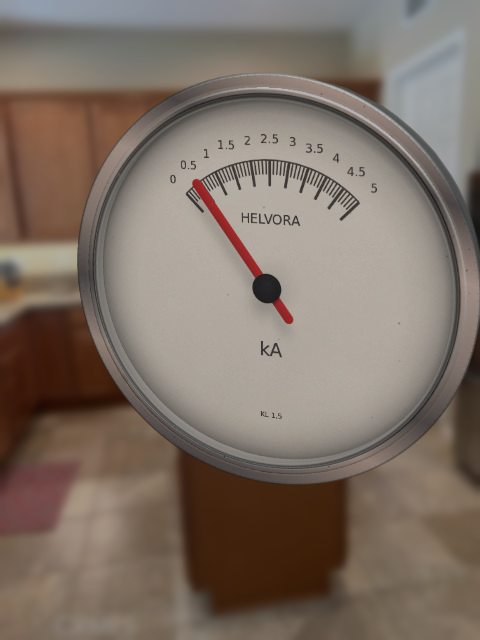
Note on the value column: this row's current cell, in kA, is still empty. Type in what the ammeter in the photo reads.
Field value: 0.5 kA
